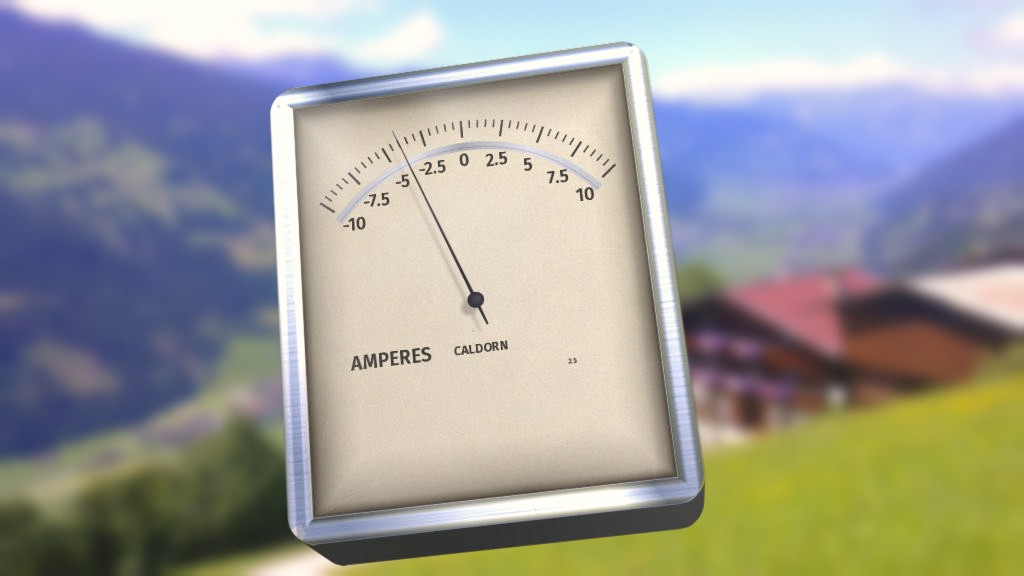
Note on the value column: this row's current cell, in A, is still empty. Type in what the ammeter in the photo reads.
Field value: -4 A
